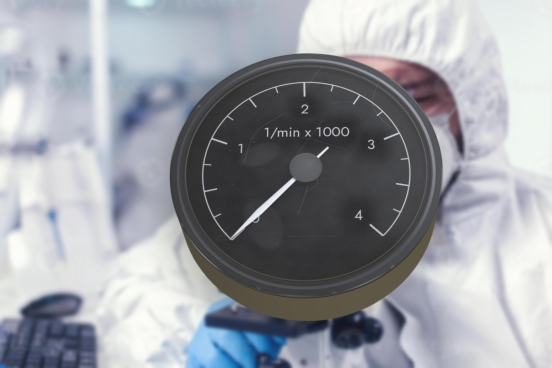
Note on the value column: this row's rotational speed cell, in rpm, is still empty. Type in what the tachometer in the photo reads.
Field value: 0 rpm
